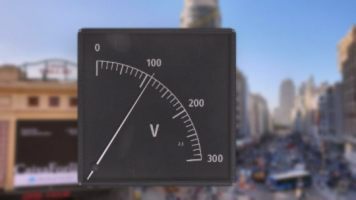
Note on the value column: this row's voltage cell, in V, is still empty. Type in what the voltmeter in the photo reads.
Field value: 110 V
